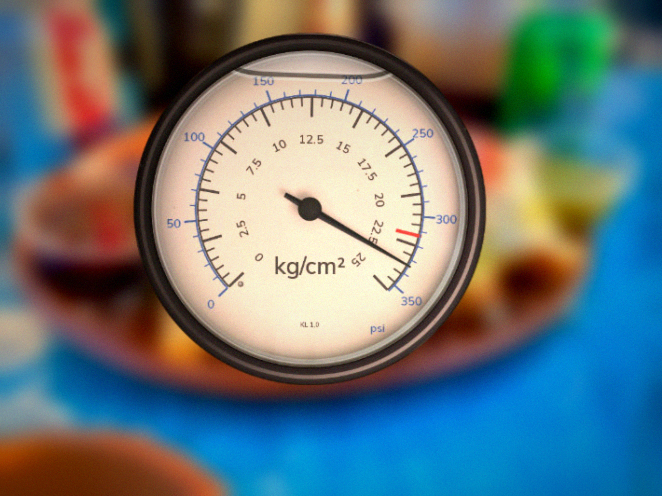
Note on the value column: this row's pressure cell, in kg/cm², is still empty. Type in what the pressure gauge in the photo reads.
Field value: 23.5 kg/cm²
